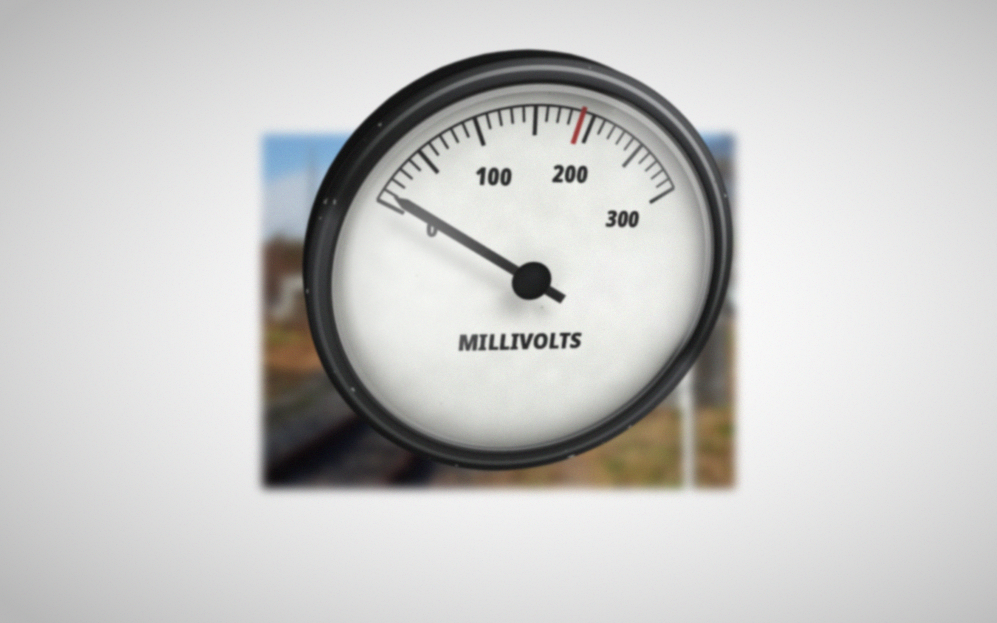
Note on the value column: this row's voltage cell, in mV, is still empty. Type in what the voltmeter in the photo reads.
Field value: 10 mV
